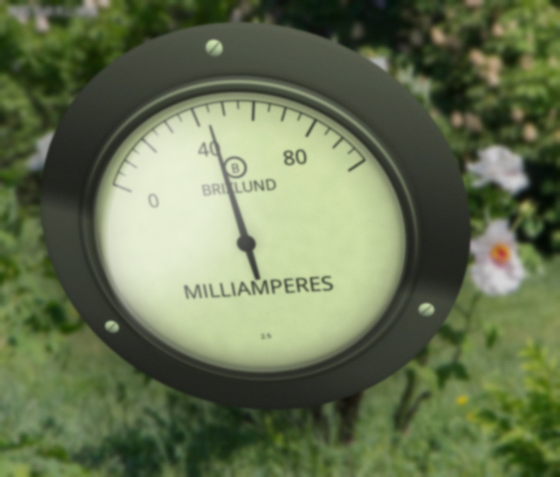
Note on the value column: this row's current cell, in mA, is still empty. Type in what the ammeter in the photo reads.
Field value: 45 mA
